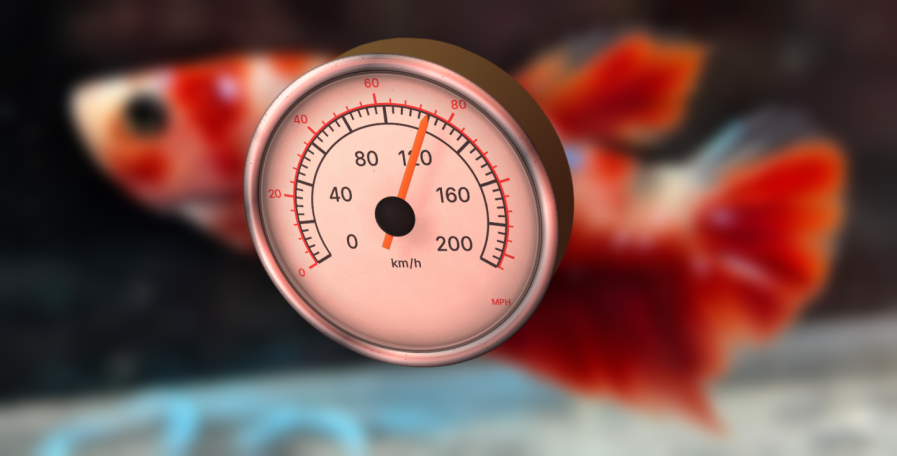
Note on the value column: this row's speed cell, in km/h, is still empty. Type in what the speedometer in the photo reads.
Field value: 120 km/h
